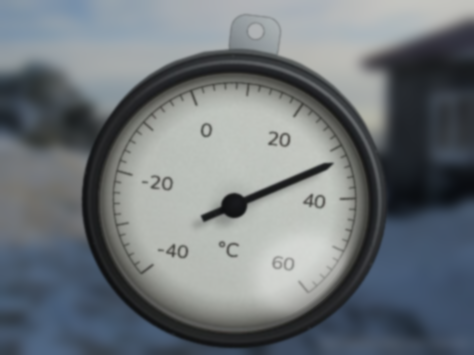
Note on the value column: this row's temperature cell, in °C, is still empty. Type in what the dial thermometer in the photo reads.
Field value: 32 °C
